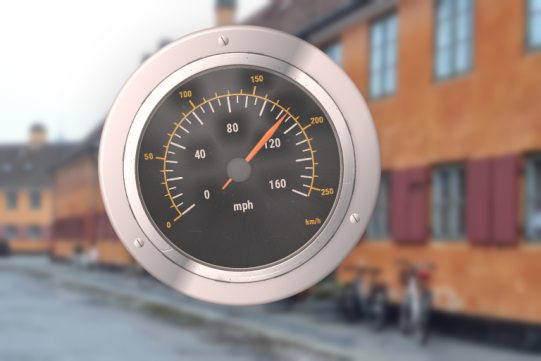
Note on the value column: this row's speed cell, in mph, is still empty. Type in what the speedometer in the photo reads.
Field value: 112.5 mph
